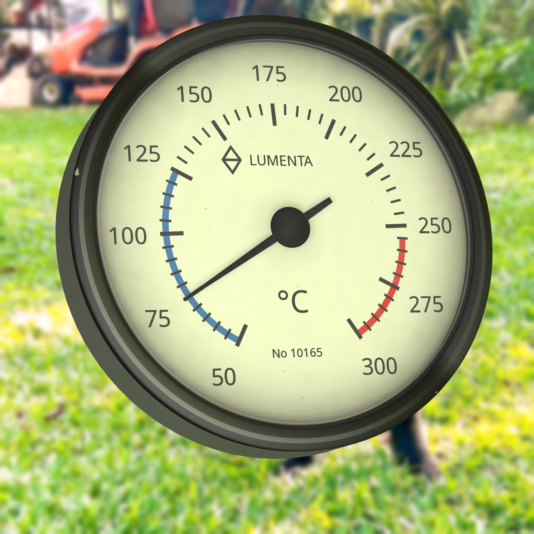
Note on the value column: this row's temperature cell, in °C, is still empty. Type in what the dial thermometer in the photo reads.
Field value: 75 °C
